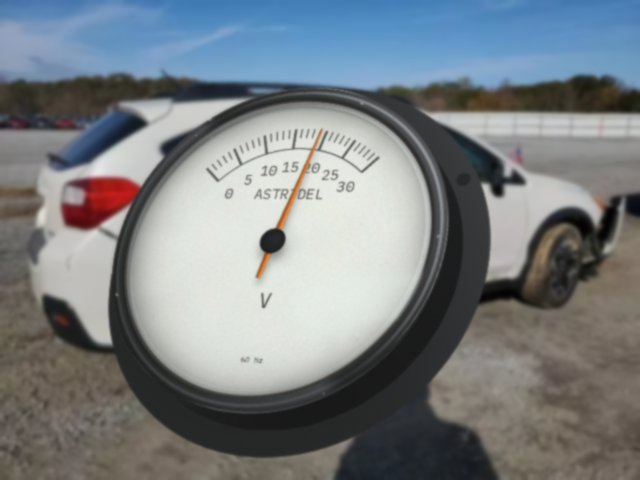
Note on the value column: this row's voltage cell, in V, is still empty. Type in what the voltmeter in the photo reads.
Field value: 20 V
